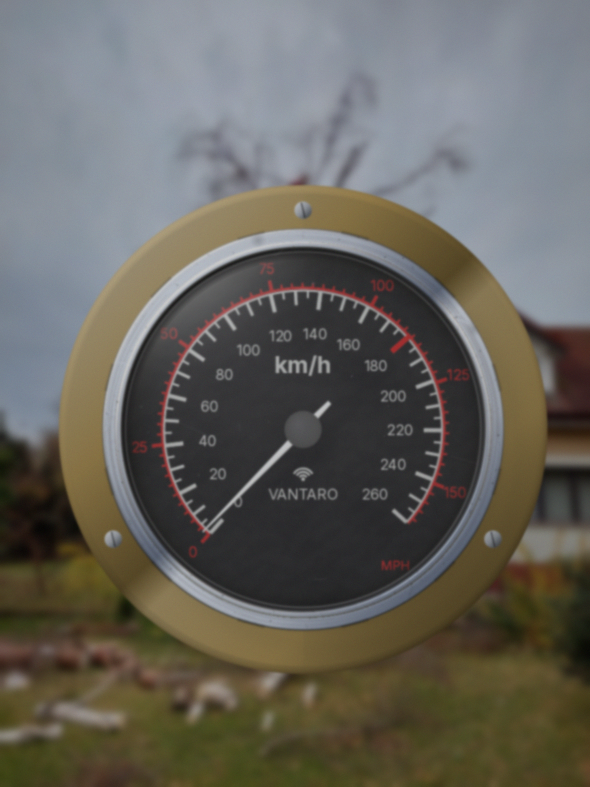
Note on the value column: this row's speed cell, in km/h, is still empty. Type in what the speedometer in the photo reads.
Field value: 2.5 km/h
